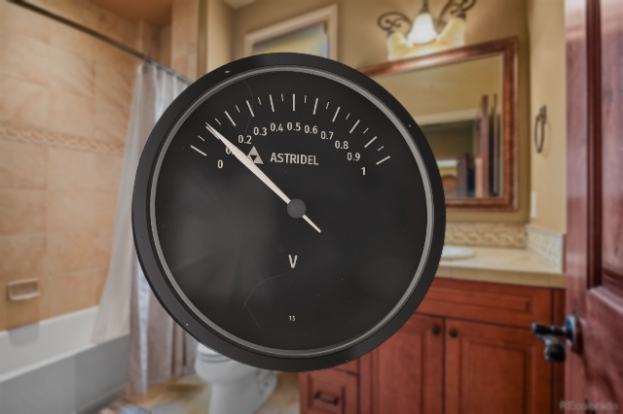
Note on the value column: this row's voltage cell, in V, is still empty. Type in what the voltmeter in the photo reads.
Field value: 0.1 V
